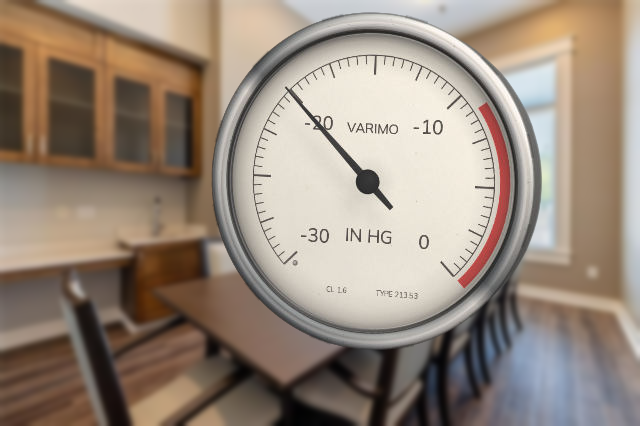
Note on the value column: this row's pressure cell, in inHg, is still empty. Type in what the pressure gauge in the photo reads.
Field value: -20 inHg
